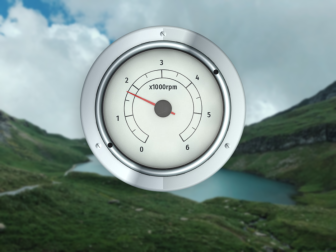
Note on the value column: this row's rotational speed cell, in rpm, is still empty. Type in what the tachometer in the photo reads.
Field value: 1750 rpm
